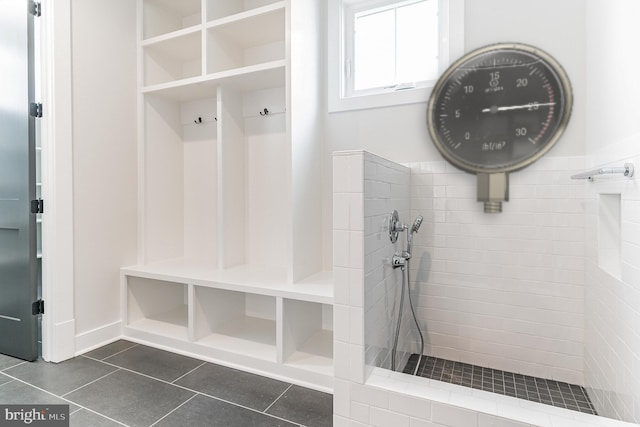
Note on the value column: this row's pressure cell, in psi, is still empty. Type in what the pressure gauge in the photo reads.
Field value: 25 psi
